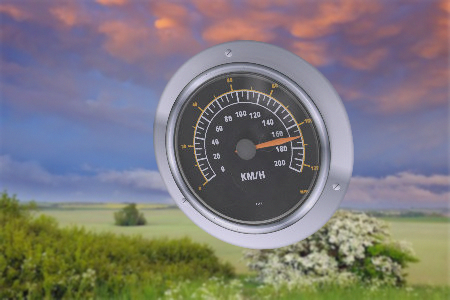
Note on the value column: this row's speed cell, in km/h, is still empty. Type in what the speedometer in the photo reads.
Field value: 170 km/h
